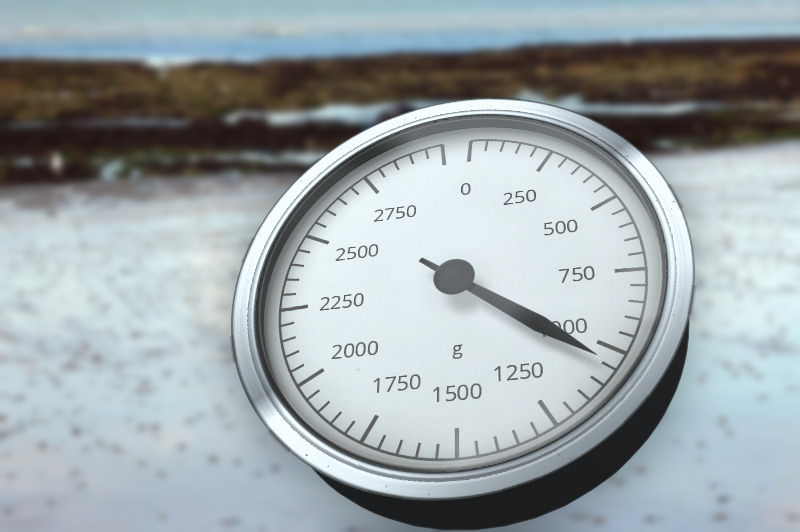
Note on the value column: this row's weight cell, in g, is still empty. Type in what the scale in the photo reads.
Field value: 1050 g
